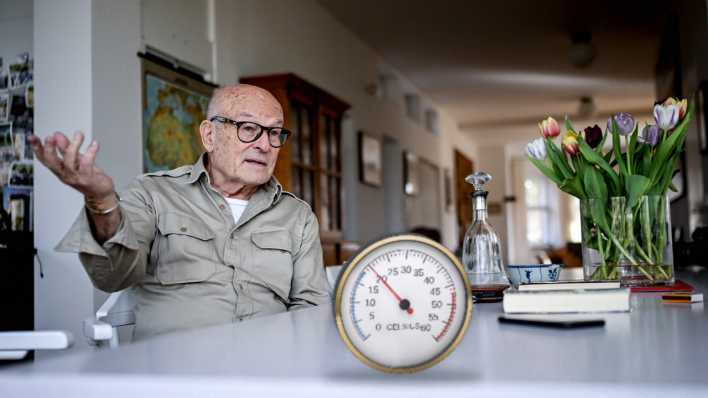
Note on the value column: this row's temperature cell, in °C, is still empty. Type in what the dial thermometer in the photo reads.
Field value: 20 °C
